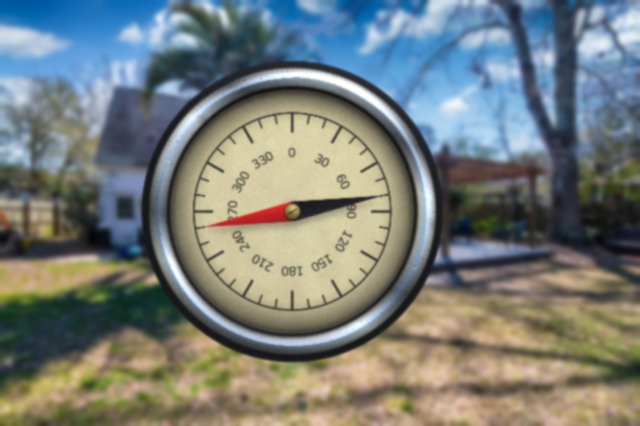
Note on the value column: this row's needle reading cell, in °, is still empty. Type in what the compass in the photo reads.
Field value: 260 °
